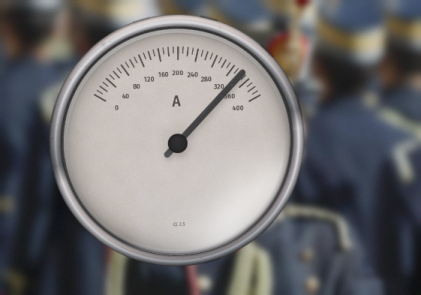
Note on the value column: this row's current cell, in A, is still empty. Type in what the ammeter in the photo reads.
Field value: 340 A
